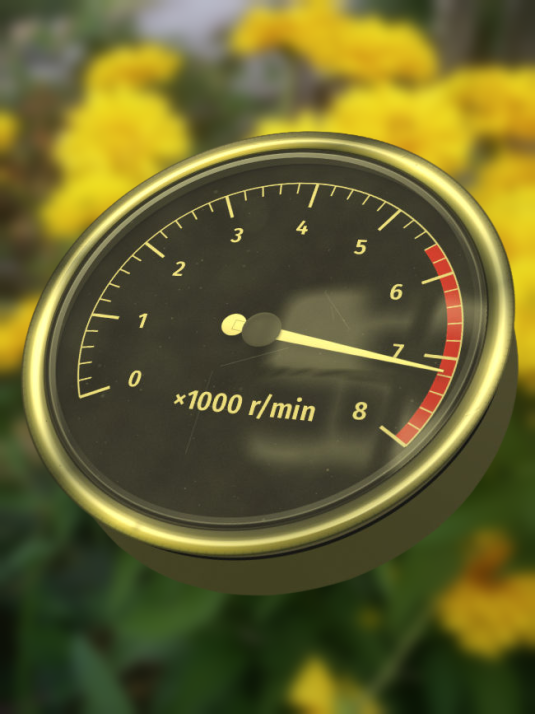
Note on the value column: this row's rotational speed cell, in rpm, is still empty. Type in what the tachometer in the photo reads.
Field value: 7200 rpm
